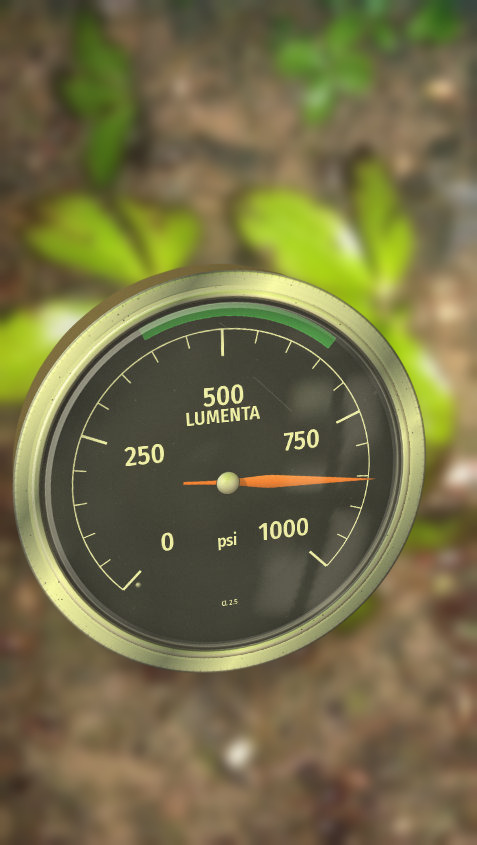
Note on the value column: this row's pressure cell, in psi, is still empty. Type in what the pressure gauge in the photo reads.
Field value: 850 psi
